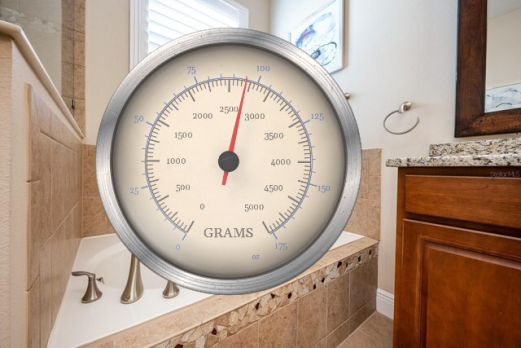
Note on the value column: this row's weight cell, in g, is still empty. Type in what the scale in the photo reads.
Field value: 2700 g
